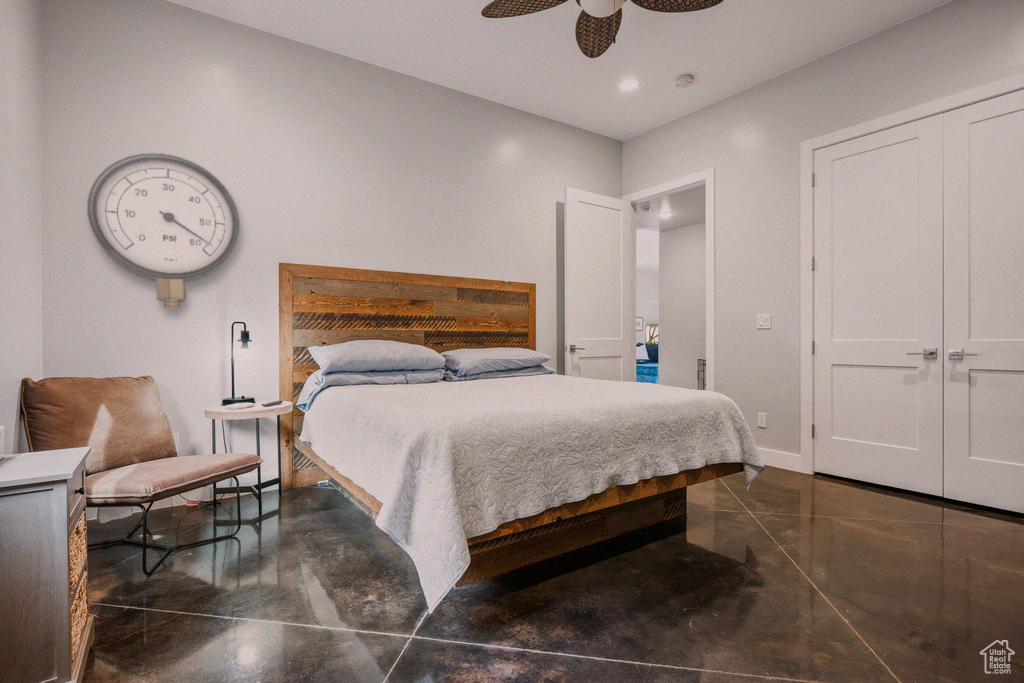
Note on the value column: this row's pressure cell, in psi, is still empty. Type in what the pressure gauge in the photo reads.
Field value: 57.5 psi
